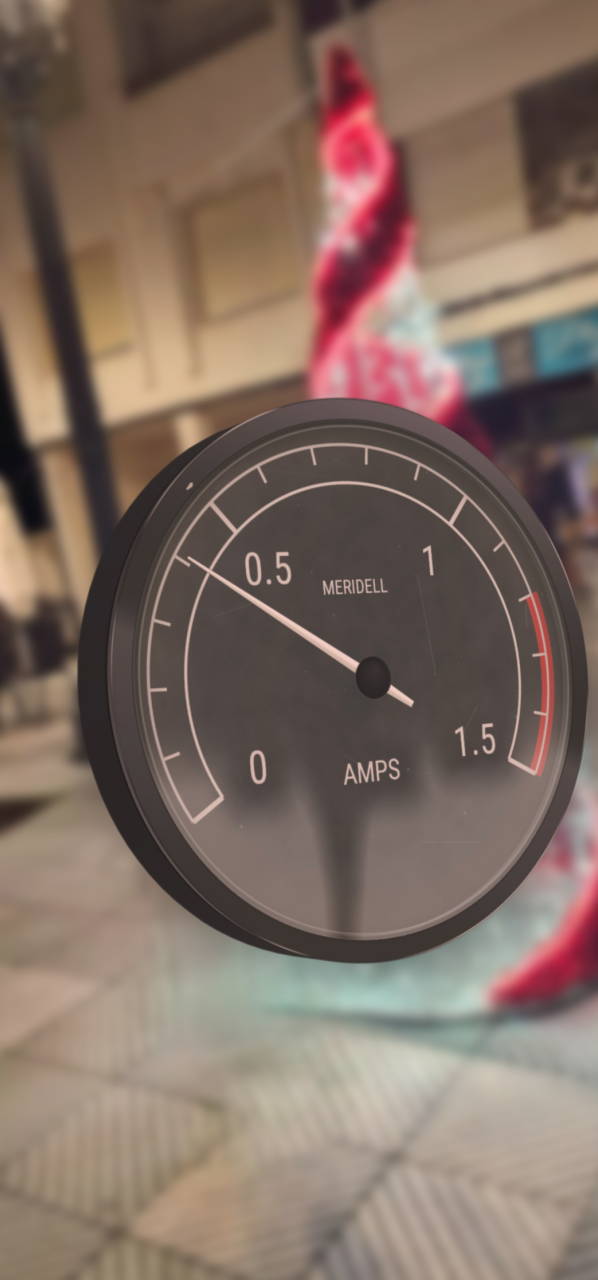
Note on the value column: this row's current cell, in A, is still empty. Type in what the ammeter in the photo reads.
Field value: 0.4 A
